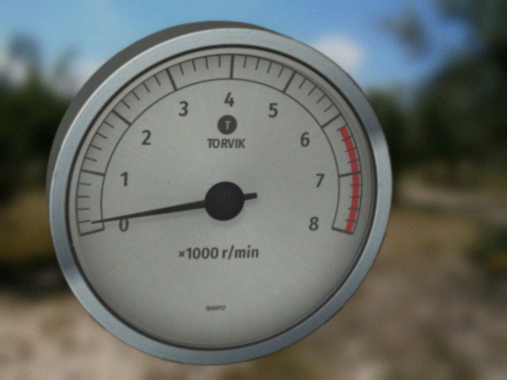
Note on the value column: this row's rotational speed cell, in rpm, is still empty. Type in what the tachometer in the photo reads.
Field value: 200 rpm
